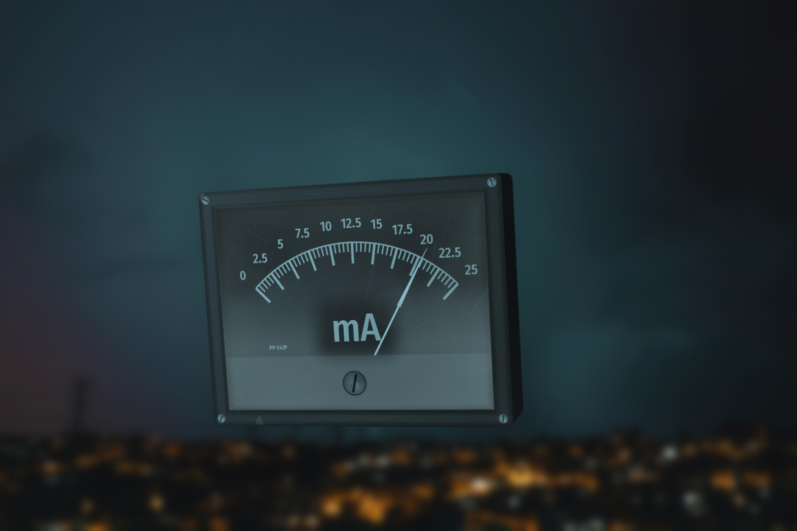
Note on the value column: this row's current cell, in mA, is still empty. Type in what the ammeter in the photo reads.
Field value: 20.5 mA
